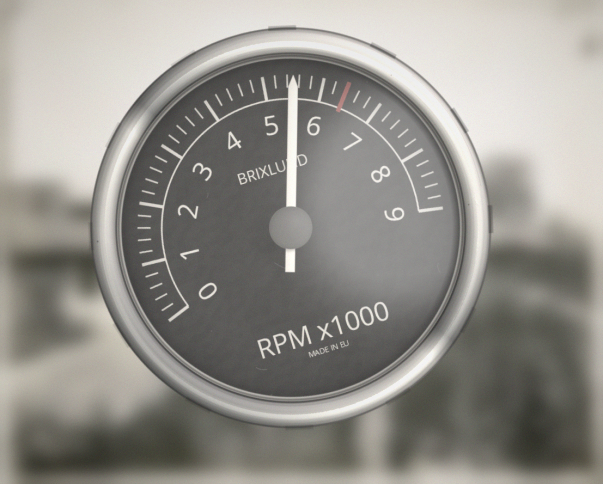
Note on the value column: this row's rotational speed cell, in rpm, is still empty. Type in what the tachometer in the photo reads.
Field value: 5500 rpm
